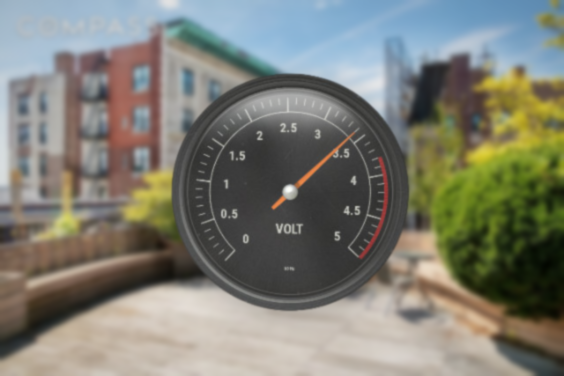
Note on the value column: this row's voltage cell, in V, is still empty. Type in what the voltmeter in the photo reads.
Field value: 3.4 V
